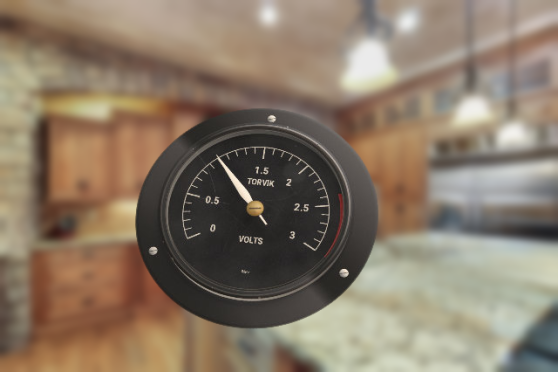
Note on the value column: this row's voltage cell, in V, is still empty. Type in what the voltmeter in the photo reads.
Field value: 1 V
